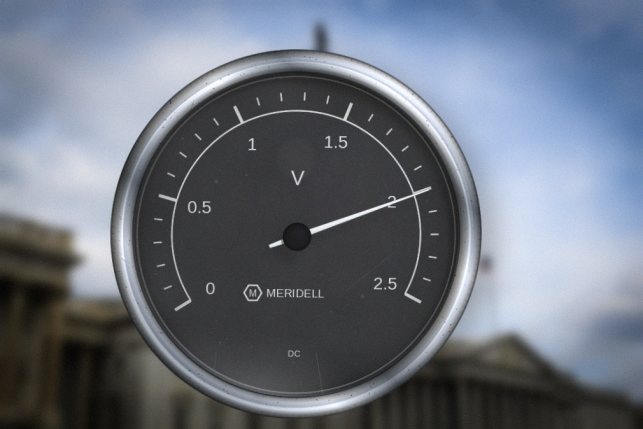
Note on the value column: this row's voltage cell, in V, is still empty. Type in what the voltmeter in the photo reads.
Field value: 2 V
